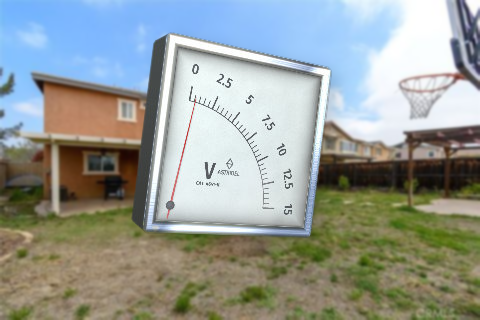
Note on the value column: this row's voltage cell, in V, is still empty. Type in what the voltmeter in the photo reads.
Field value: 0.5 V
